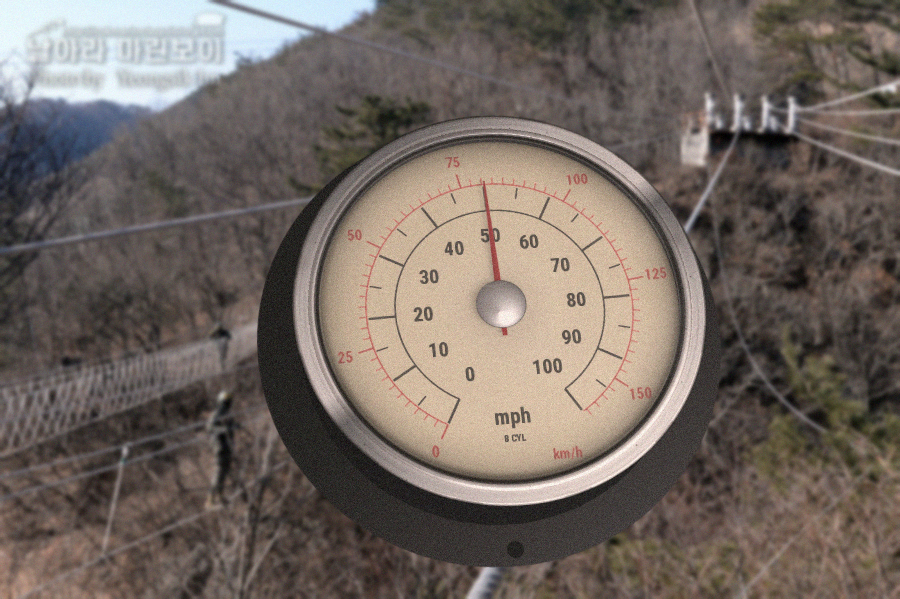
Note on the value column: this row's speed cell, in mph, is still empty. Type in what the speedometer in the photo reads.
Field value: 50 mph
